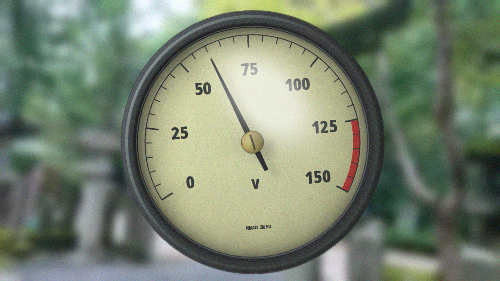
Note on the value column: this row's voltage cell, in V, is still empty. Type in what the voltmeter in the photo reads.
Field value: 60 V
